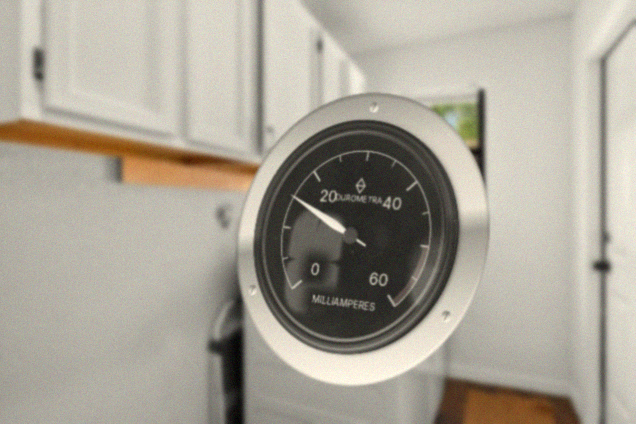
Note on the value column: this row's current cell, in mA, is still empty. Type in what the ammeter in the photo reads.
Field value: 15 mA
